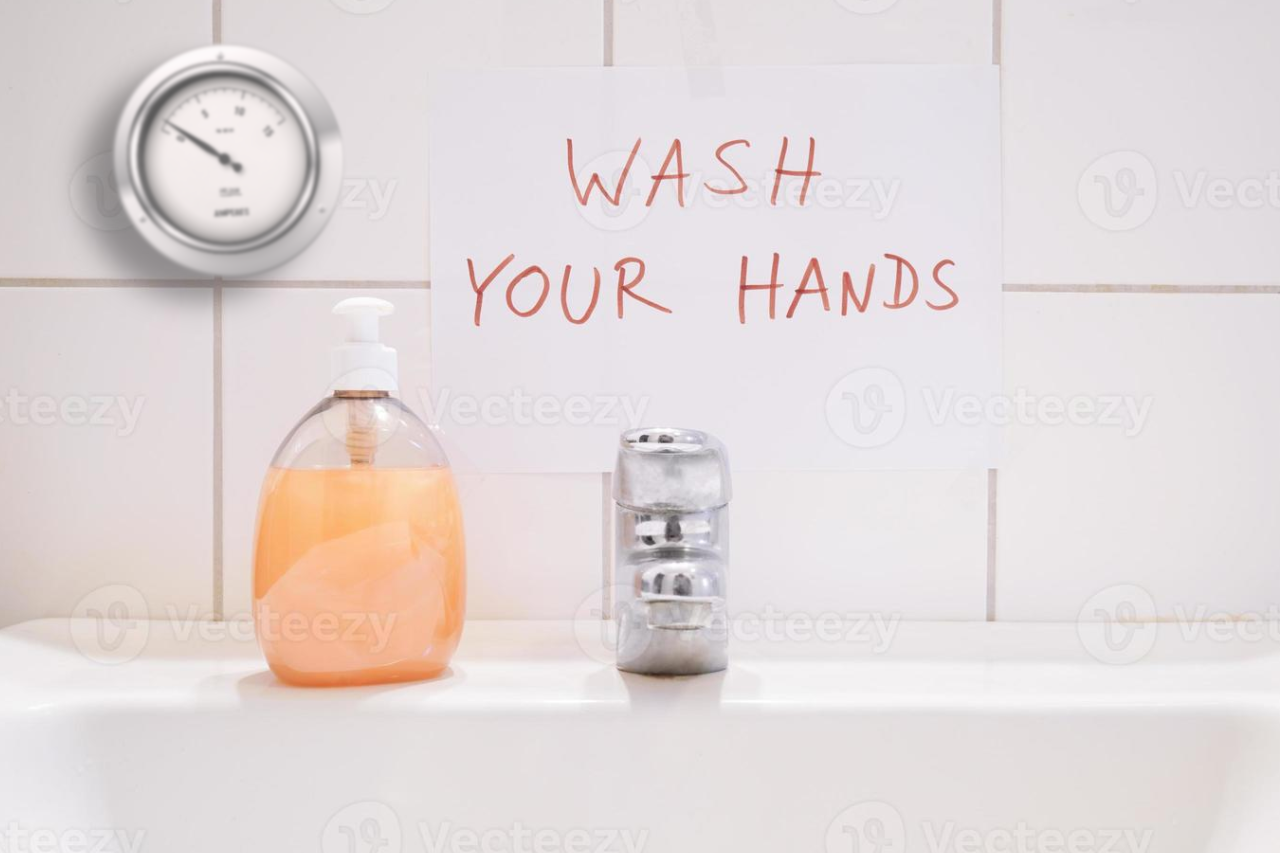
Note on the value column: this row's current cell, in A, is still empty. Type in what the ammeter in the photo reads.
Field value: 1 A
